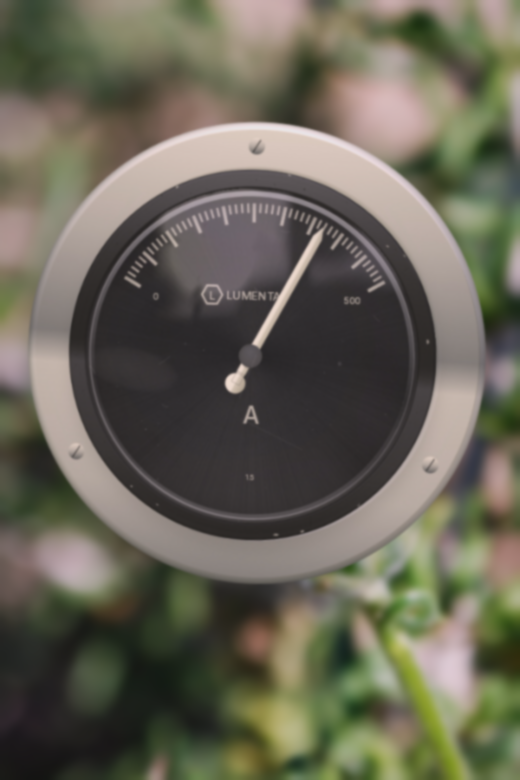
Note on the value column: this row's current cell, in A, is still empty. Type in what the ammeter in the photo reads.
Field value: 370 A
